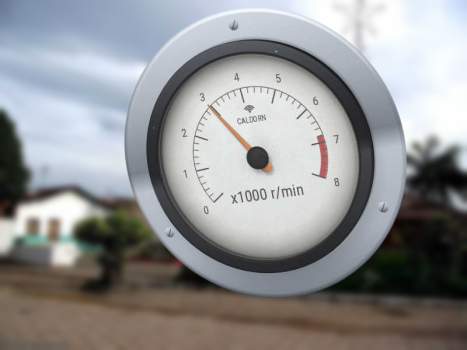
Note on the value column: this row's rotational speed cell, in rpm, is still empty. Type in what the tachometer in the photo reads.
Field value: 3000 rpm
